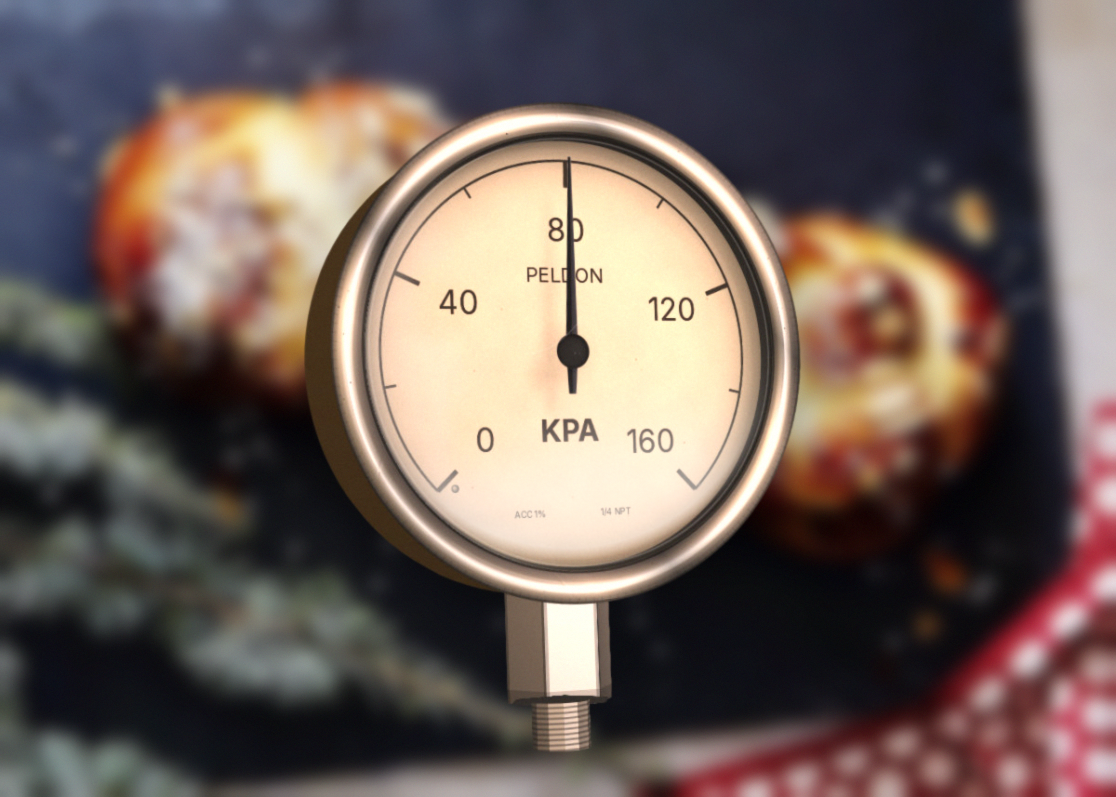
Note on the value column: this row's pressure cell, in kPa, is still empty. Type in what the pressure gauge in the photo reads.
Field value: 80 kPa
